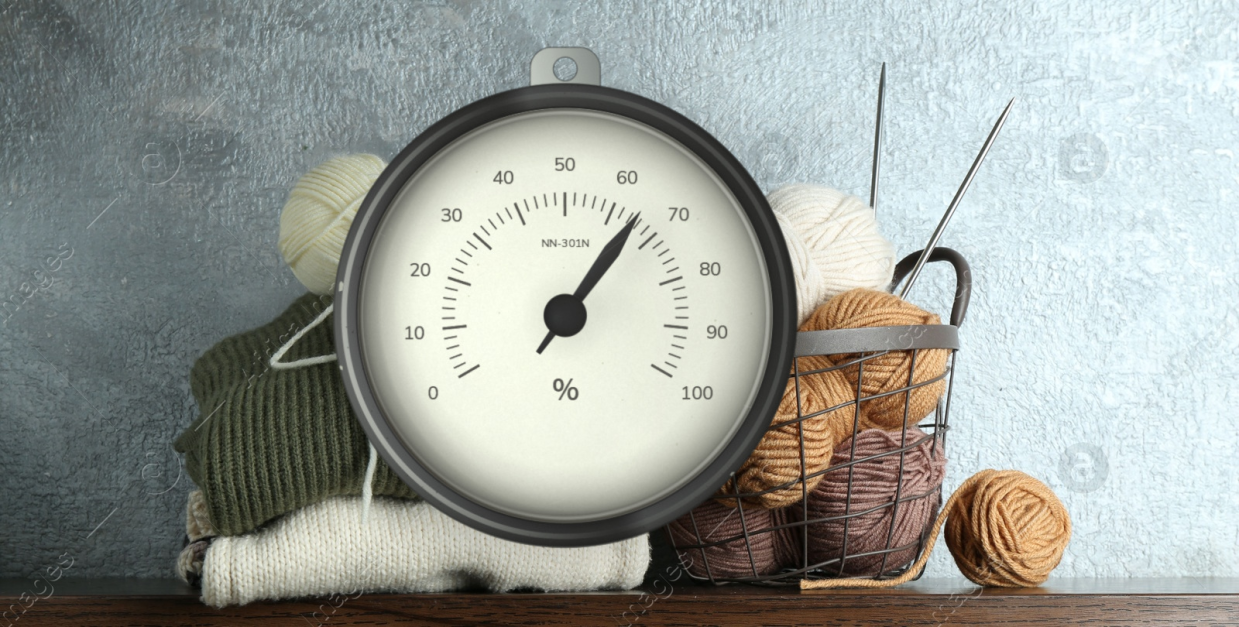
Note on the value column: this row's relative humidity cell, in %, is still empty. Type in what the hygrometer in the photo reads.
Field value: 65 %
